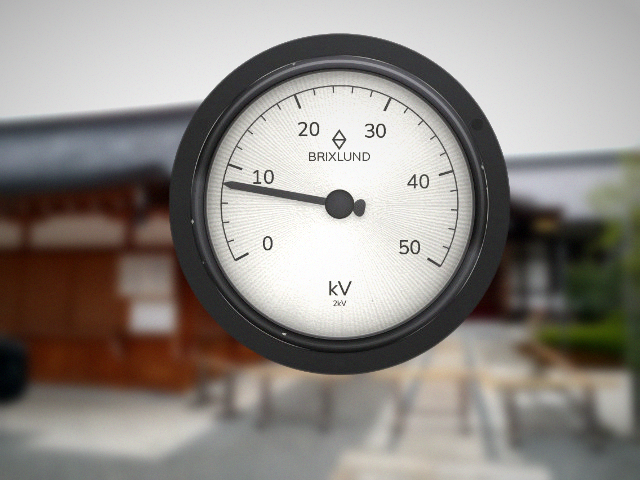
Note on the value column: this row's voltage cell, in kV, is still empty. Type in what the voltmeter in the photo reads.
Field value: 8 kV
